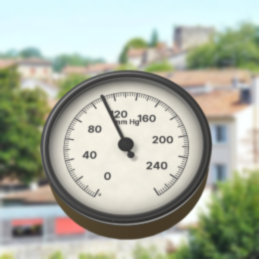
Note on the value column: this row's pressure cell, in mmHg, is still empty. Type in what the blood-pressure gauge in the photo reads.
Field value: 110 mmHg
